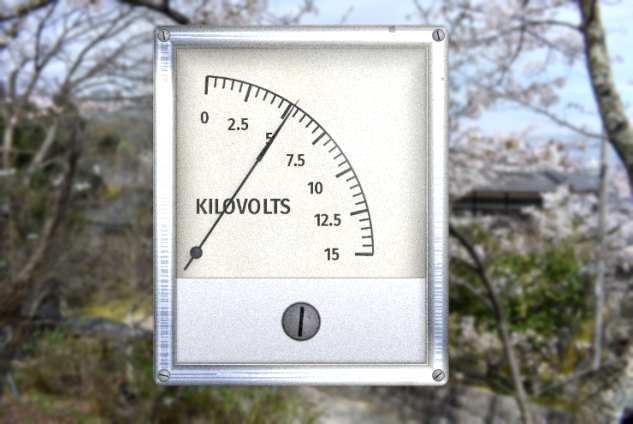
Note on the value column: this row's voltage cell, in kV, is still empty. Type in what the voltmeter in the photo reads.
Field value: 5.25 kV
